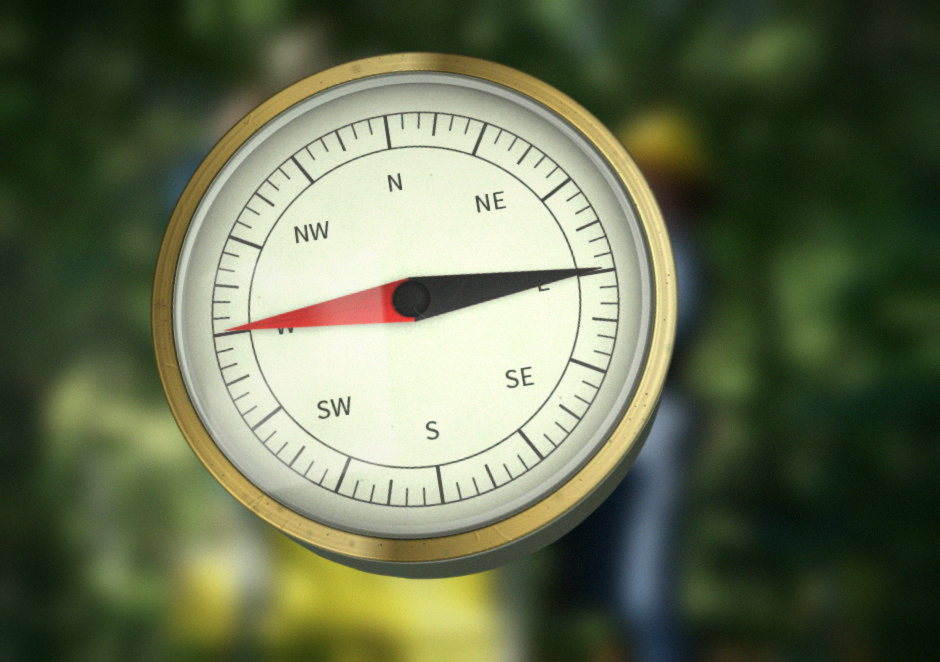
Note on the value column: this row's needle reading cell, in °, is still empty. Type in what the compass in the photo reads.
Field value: 270 °
